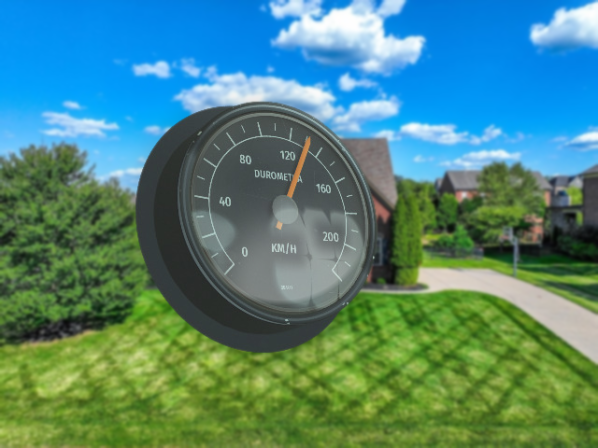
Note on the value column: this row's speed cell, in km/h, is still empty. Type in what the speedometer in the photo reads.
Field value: 130 km/h
